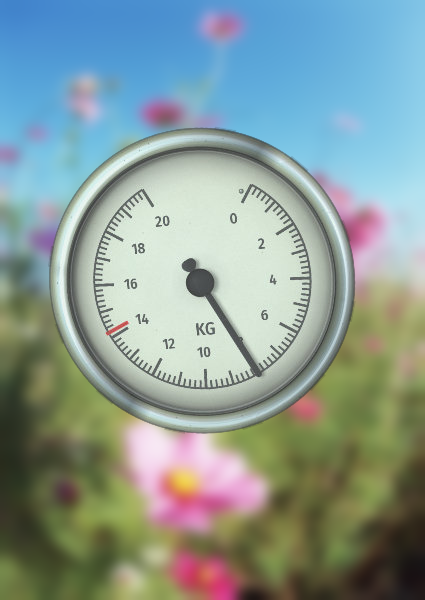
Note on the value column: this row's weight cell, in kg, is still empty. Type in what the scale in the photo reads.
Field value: 8 kg
